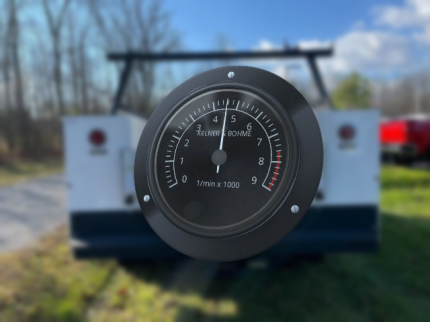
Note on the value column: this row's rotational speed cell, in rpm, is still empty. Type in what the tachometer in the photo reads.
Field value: 4600 rpm
